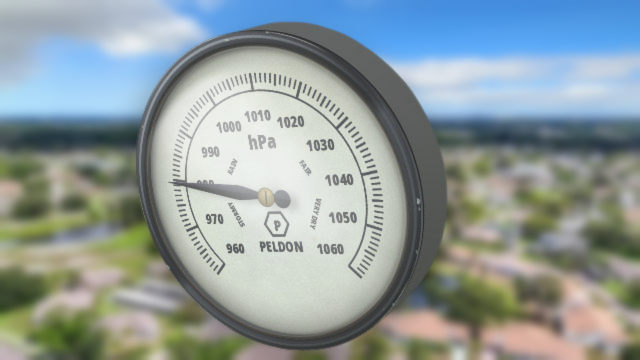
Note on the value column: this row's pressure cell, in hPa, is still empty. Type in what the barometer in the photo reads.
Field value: 980 hPa
